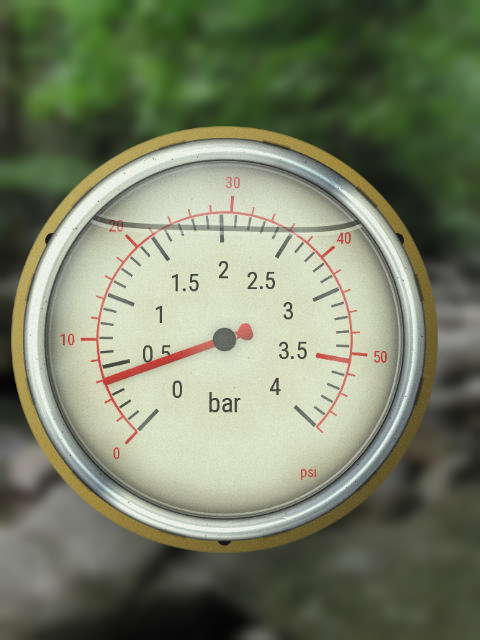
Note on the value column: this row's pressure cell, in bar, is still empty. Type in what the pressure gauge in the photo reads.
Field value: 0.4 bar
